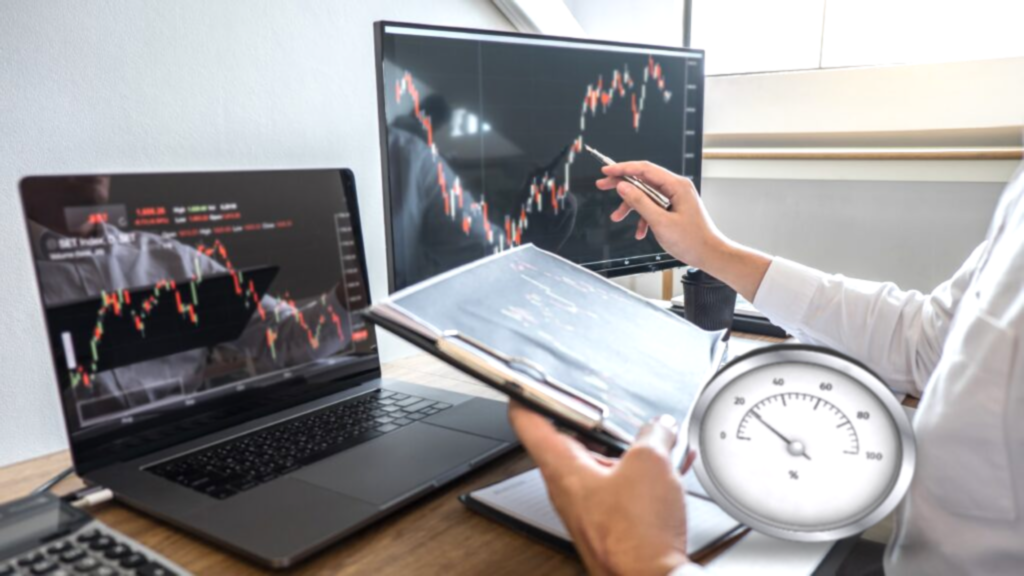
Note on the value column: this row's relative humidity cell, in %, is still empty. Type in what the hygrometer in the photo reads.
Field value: 20 %
